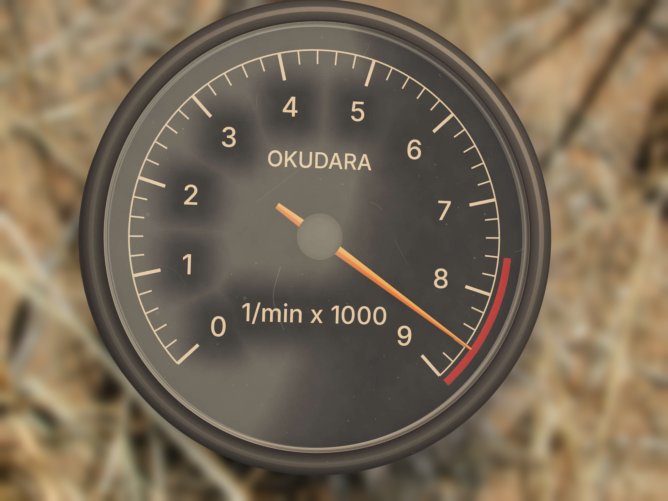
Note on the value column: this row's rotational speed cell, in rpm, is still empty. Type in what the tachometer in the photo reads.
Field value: 8600 rpm
